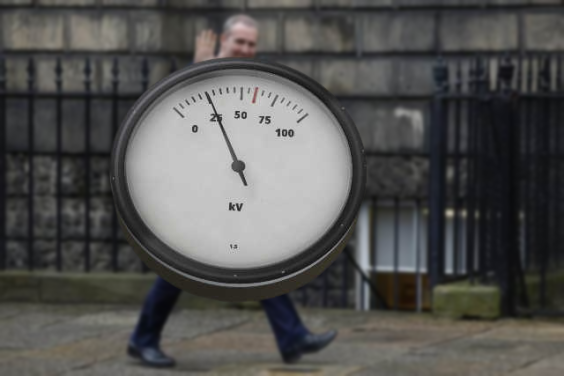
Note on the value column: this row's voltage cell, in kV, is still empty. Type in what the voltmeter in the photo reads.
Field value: 25 kV
